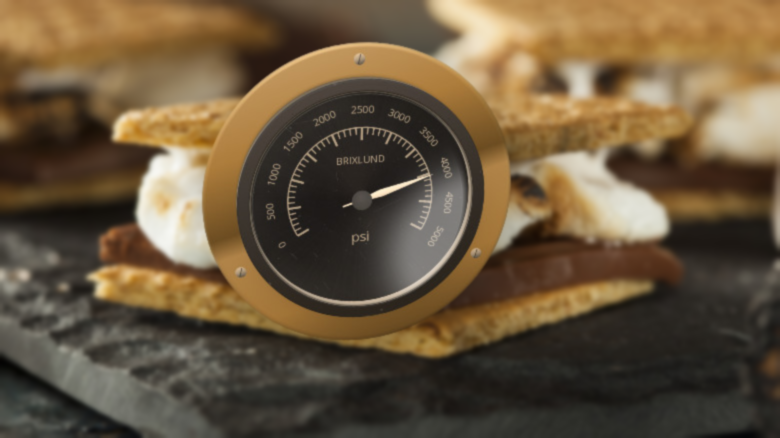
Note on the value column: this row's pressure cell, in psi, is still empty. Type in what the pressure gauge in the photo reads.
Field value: 4000 psi
